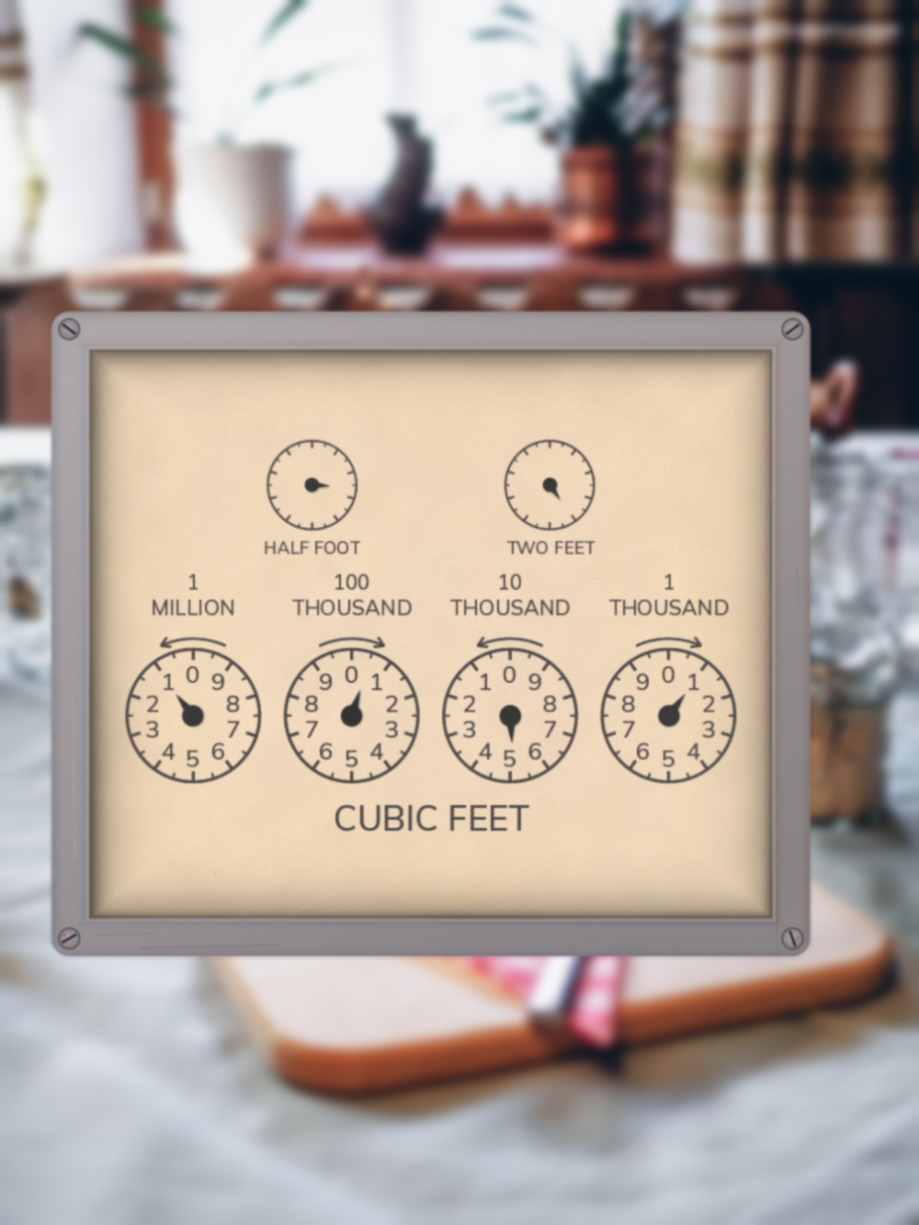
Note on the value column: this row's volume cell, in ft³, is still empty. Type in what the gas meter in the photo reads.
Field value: 105100 ft³
